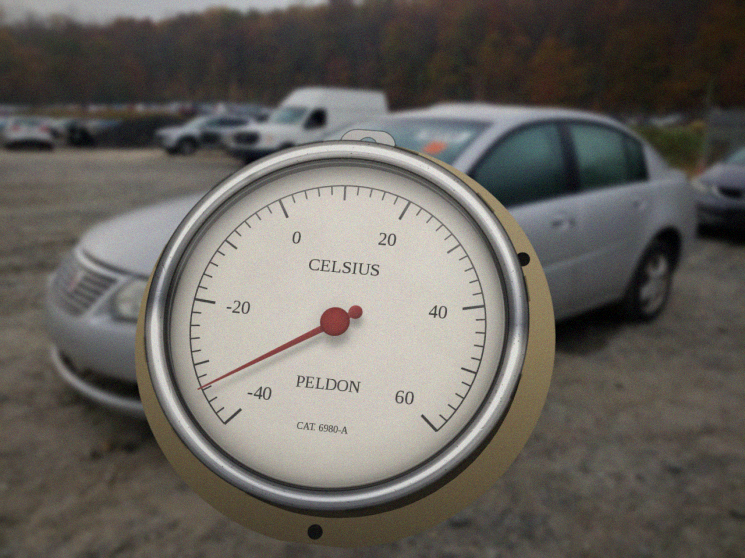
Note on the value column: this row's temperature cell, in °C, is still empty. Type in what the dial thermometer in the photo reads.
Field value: -34 °C
